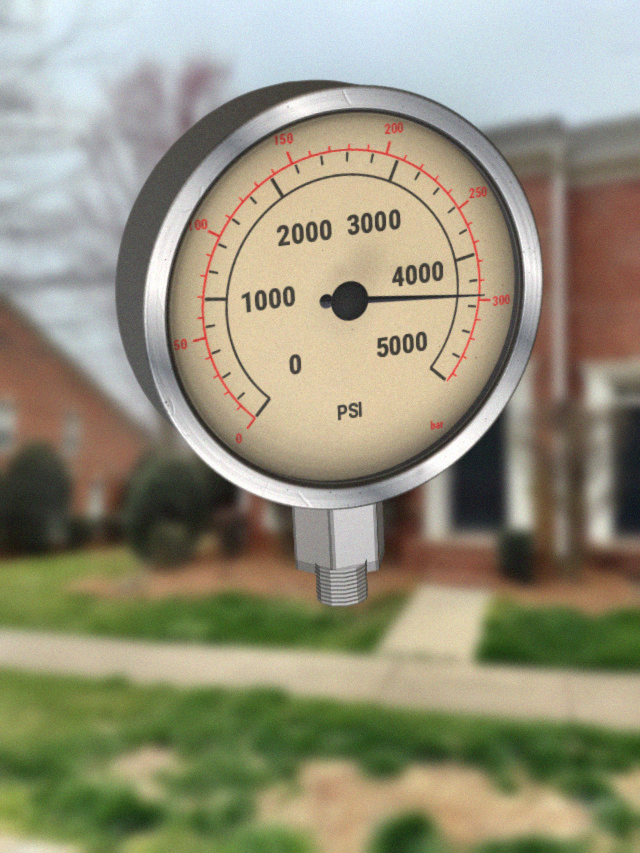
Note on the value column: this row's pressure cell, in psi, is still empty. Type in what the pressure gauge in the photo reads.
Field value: 4300 psi
